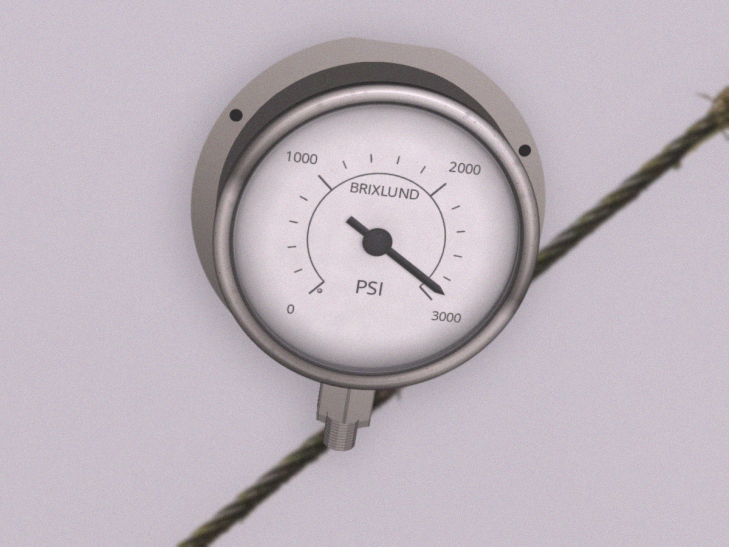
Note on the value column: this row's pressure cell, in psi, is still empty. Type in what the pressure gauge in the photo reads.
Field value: 2900 psi
